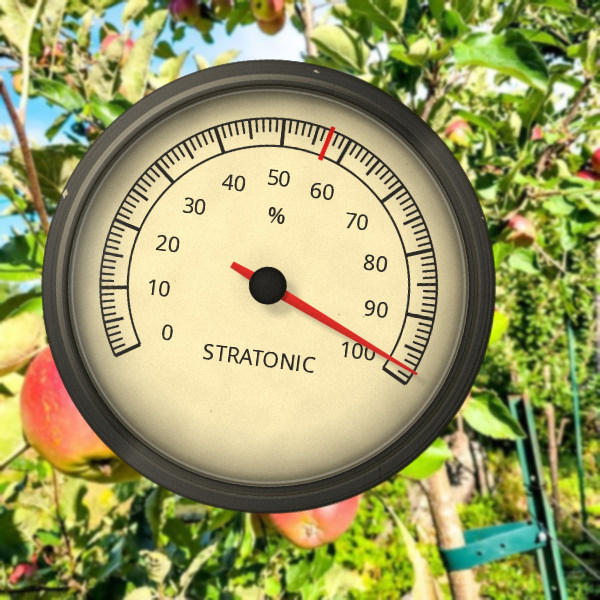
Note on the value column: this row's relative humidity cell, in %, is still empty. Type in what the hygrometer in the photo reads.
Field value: 98 %
